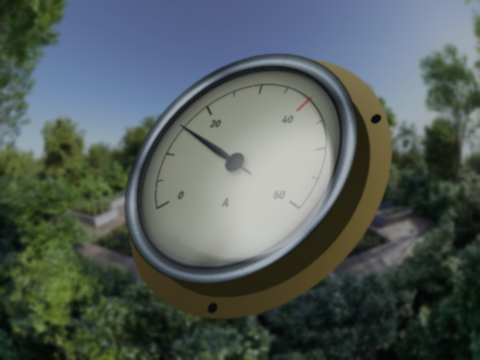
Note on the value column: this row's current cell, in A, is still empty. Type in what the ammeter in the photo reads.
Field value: 15 A
